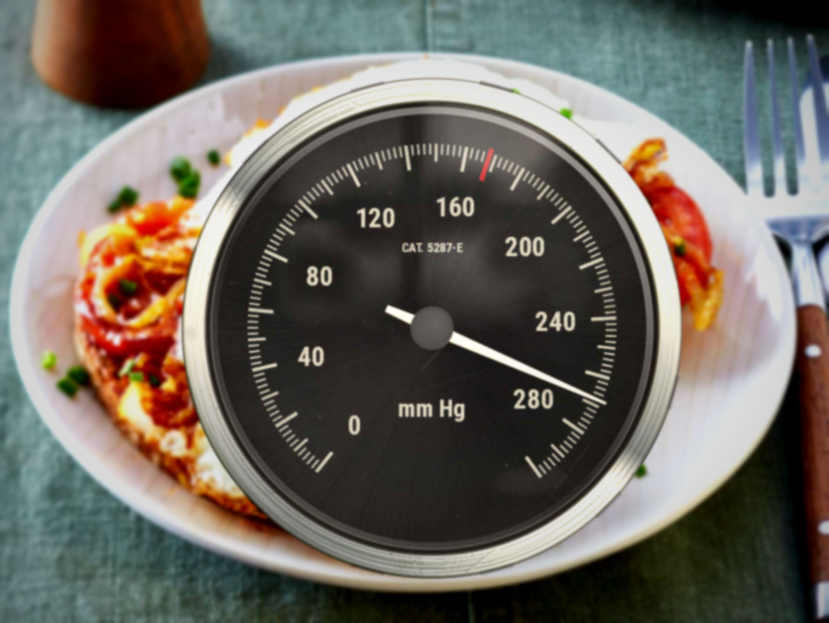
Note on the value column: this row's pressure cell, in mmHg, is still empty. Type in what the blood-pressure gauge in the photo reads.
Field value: 268 mmHg
